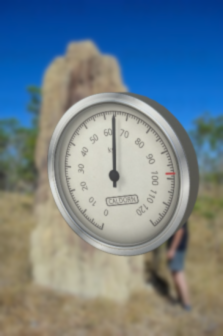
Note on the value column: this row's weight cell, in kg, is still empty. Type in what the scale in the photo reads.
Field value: 65 kg
